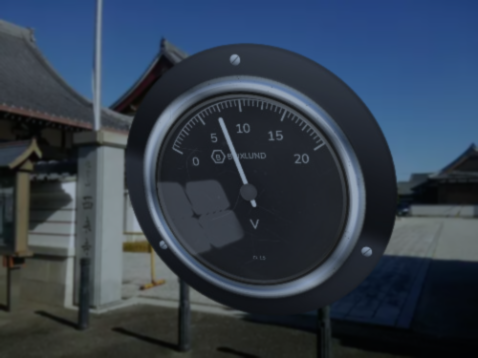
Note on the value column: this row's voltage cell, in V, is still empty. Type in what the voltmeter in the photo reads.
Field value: 7.5 V
